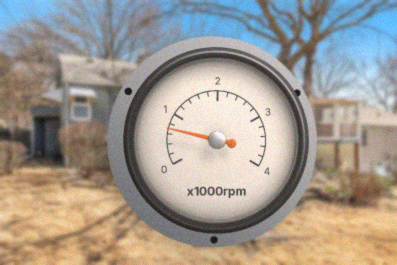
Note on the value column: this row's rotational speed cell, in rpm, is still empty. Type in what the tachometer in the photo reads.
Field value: 700 rpm
